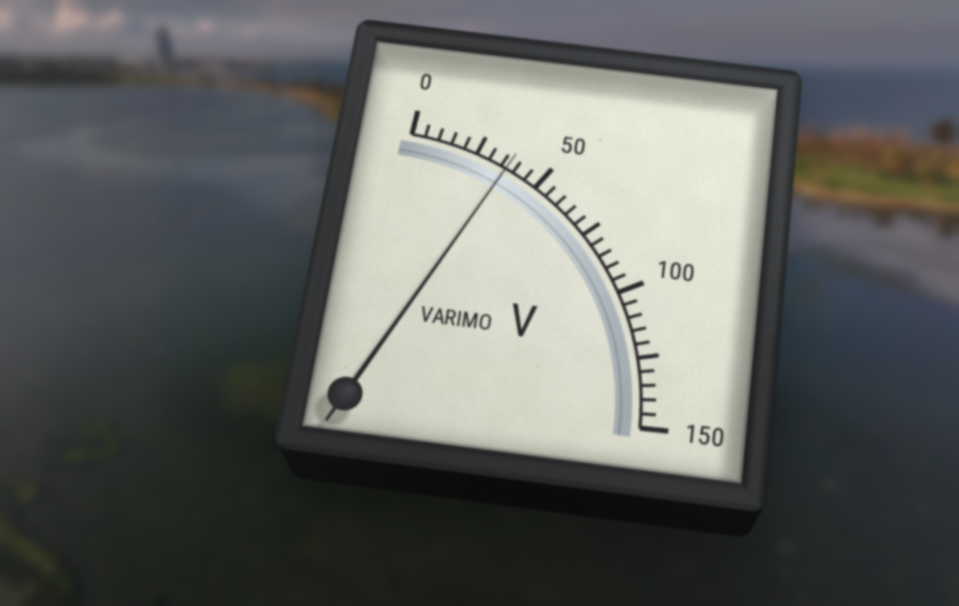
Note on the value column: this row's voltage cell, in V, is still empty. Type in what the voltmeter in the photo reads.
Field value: 37.5 V
